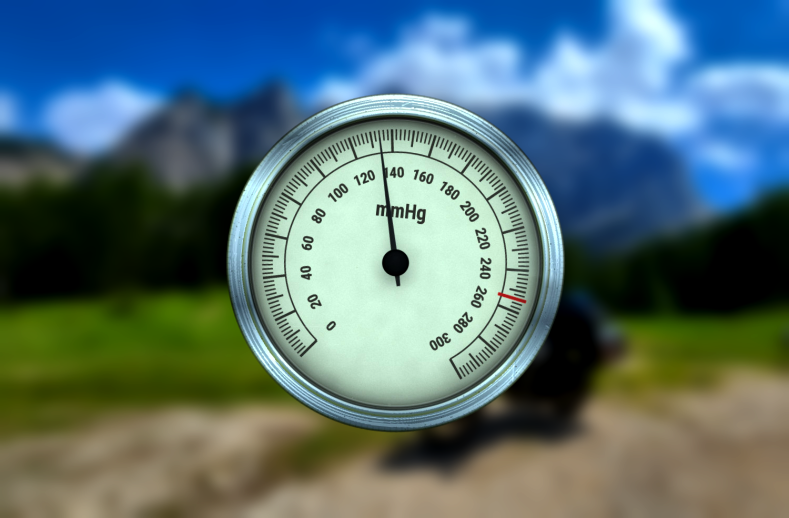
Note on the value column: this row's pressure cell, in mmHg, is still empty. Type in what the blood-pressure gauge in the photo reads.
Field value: 134 mmHg
